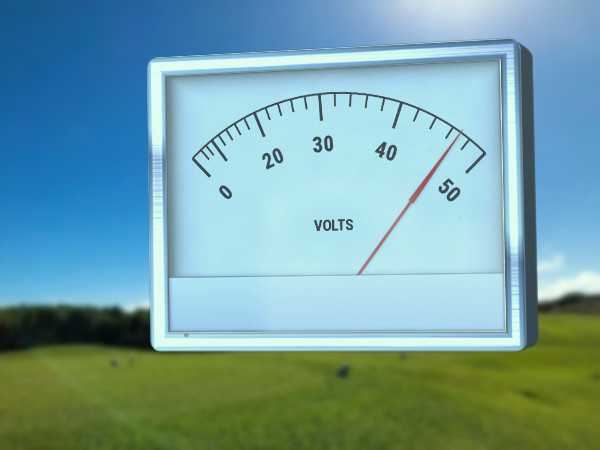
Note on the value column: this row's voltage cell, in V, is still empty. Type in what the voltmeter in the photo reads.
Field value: 47 V
